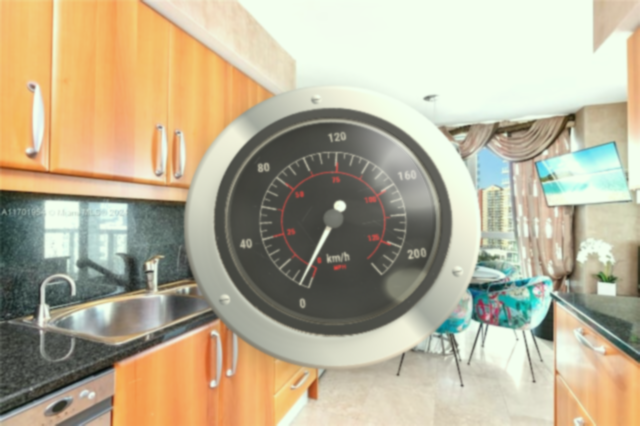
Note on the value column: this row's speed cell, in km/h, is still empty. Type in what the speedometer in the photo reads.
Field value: 5 km/h
